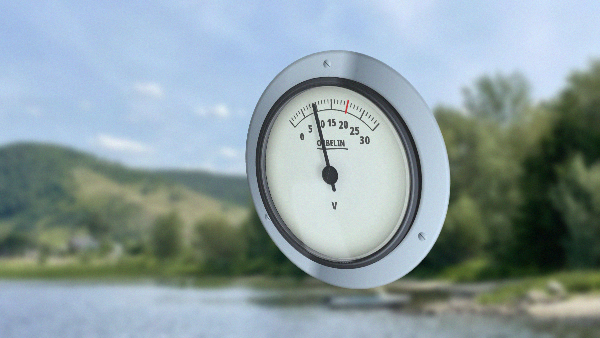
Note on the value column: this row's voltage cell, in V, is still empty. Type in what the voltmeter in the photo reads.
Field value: 10 V
